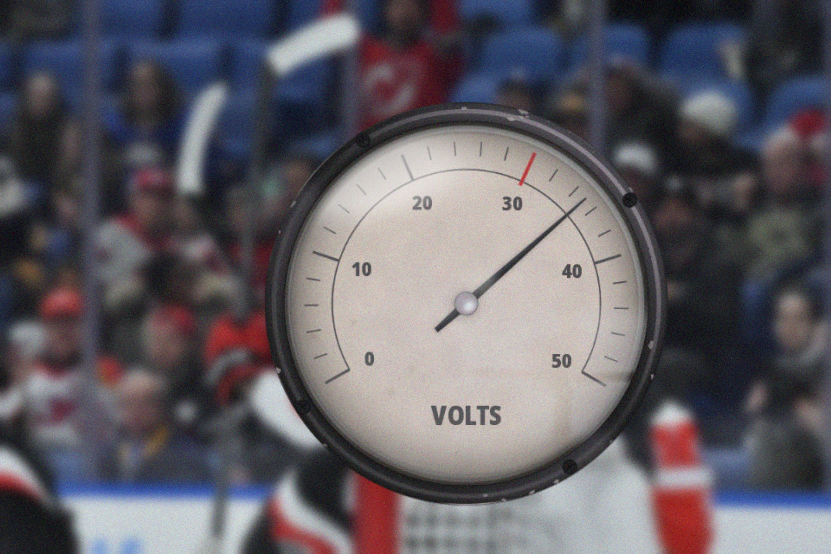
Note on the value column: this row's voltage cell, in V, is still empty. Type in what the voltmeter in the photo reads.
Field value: 35 V
